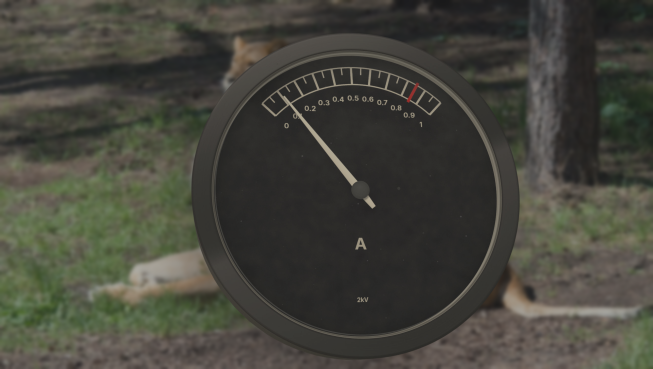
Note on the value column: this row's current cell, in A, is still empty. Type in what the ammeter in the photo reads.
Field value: 0.1 A
